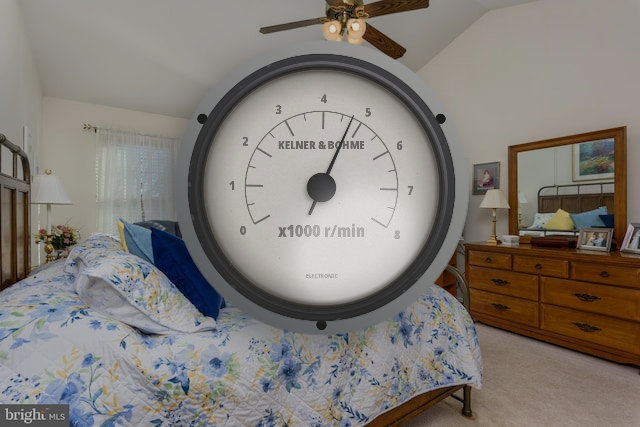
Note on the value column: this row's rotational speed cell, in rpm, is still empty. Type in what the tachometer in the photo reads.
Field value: 4750 rpm
